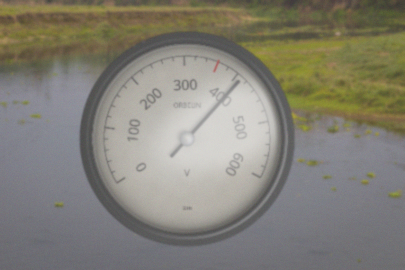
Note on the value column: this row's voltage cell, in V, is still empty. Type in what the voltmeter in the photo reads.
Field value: 410 V
